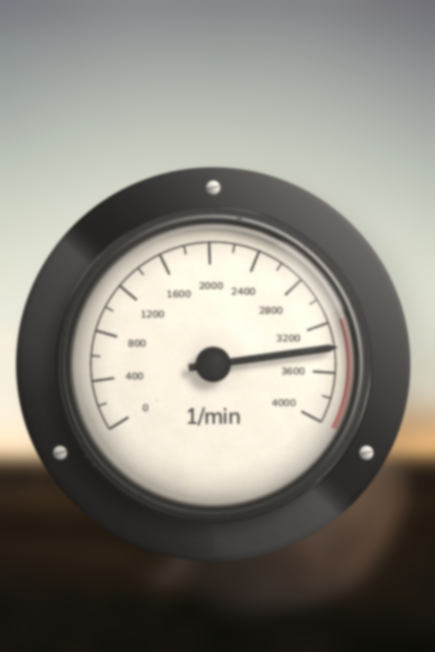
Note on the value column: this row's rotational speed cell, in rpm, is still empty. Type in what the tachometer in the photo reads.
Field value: 3400 rpm
